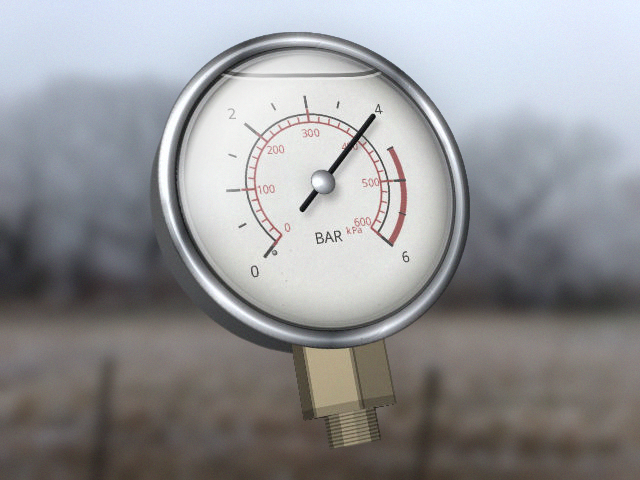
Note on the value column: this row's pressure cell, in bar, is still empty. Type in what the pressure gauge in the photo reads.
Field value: 4 bar
